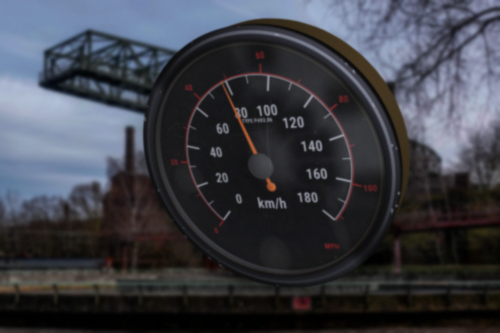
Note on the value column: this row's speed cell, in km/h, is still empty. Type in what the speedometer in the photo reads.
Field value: 80 km/h
